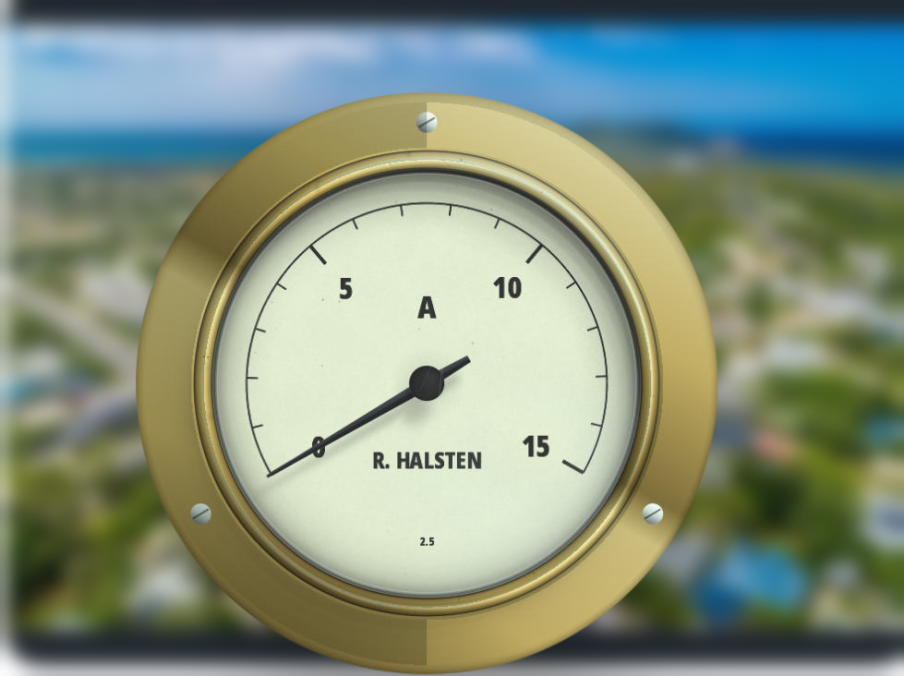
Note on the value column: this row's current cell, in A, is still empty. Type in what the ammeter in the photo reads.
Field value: 0 A
